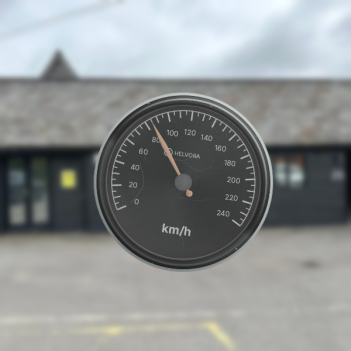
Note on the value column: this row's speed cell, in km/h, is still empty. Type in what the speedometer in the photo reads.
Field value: 85 km/h
